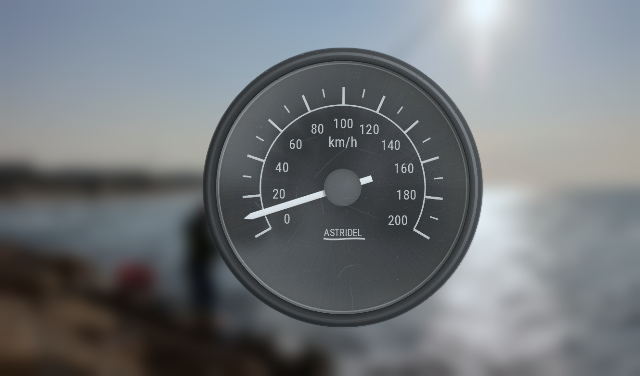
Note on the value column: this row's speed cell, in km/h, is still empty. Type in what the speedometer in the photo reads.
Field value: 10 km/h
